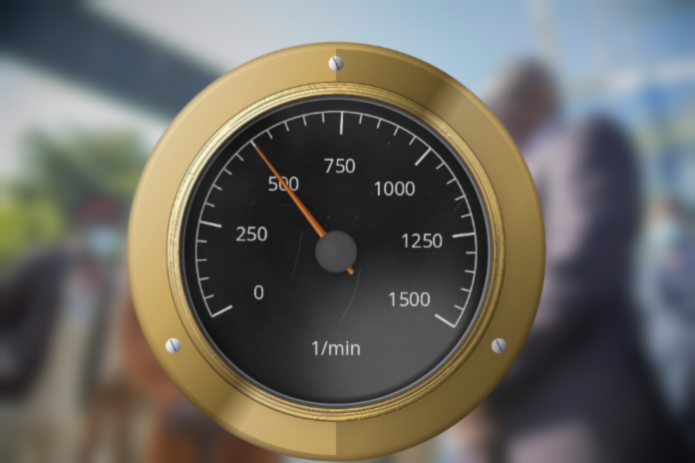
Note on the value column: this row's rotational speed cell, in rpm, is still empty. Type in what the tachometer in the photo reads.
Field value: 500 rpm
